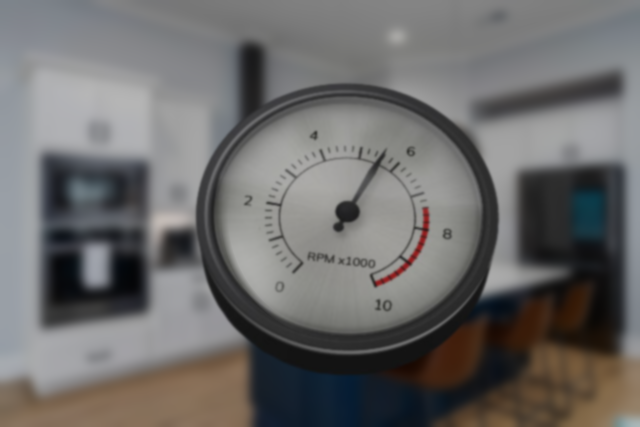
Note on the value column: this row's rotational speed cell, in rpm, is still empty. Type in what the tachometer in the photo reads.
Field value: 5600 rpm
